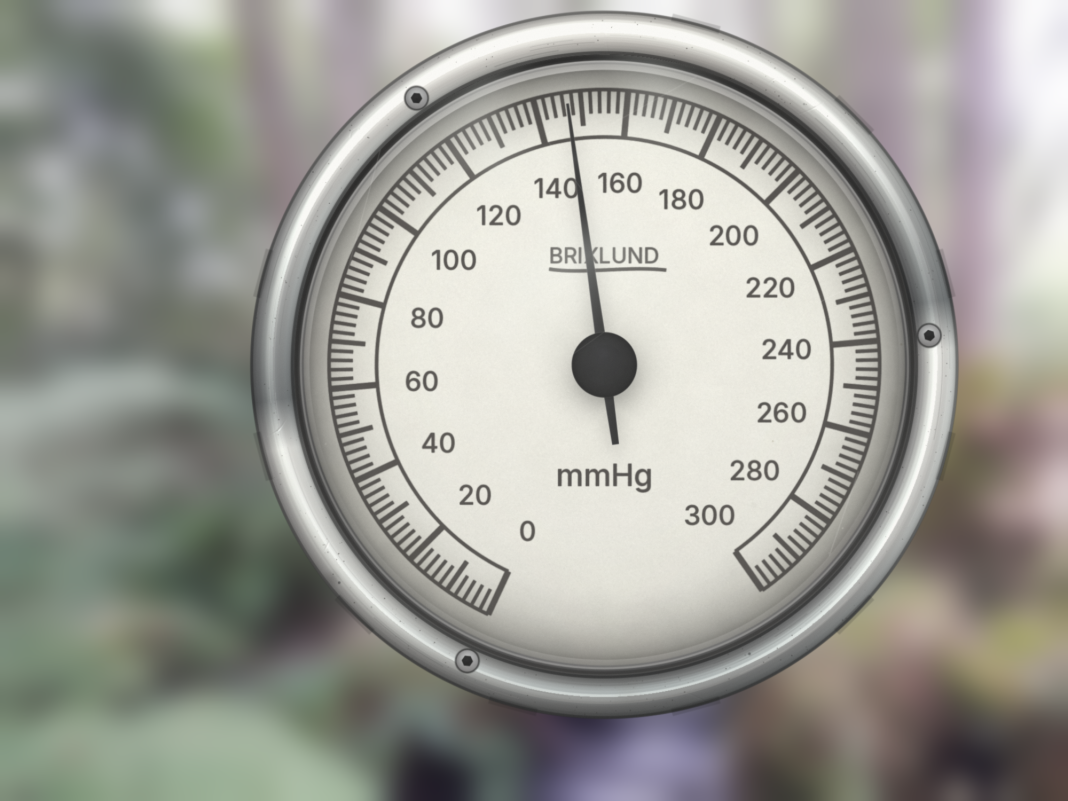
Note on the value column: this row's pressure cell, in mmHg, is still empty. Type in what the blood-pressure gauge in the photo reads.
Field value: 147 mmHg
